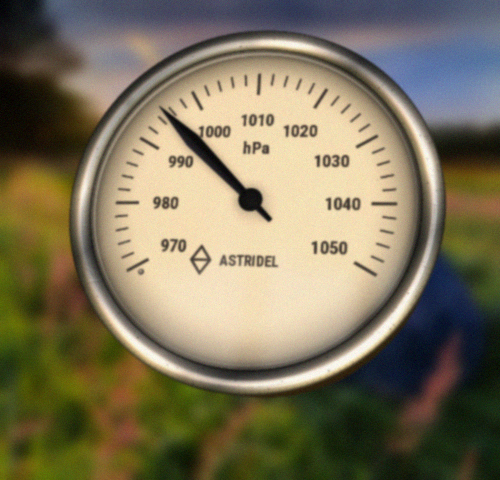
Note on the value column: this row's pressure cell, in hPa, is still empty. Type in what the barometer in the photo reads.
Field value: 995 hPa
